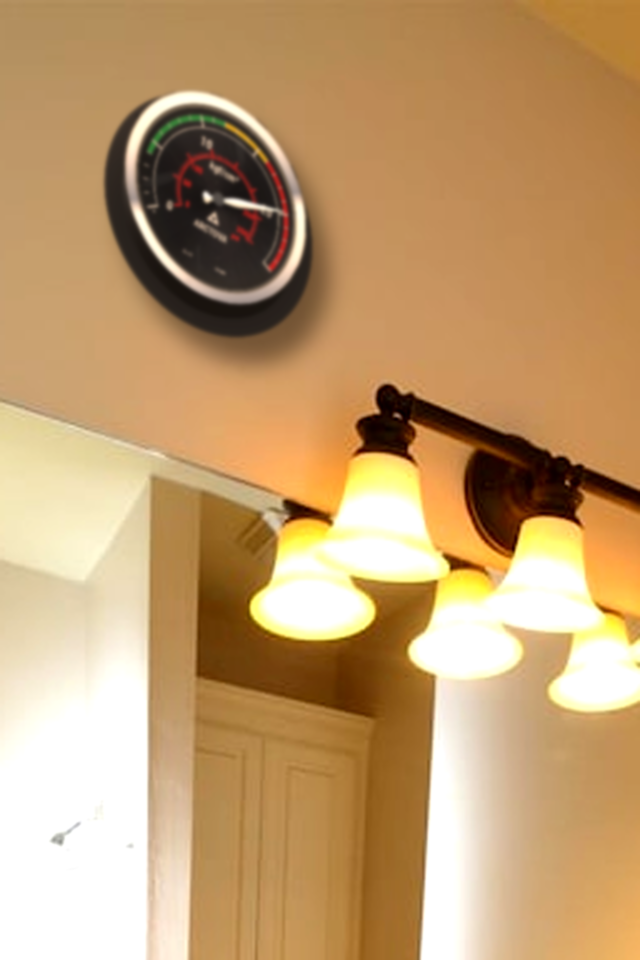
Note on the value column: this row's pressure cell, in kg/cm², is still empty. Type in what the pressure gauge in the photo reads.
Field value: 20 kg/cm²
